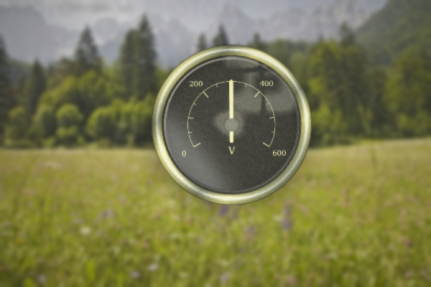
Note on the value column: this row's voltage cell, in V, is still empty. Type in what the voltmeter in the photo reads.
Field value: 300 V
